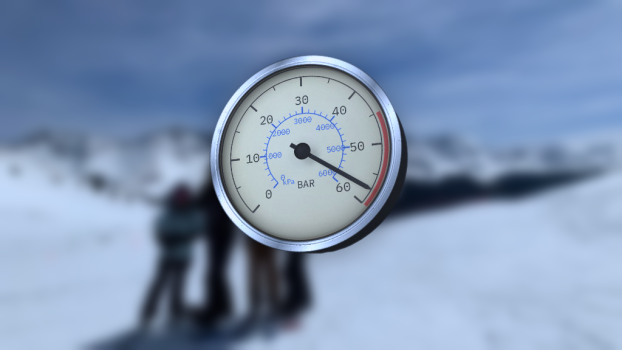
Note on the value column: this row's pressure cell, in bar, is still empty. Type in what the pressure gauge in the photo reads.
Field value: 57.5 bar
